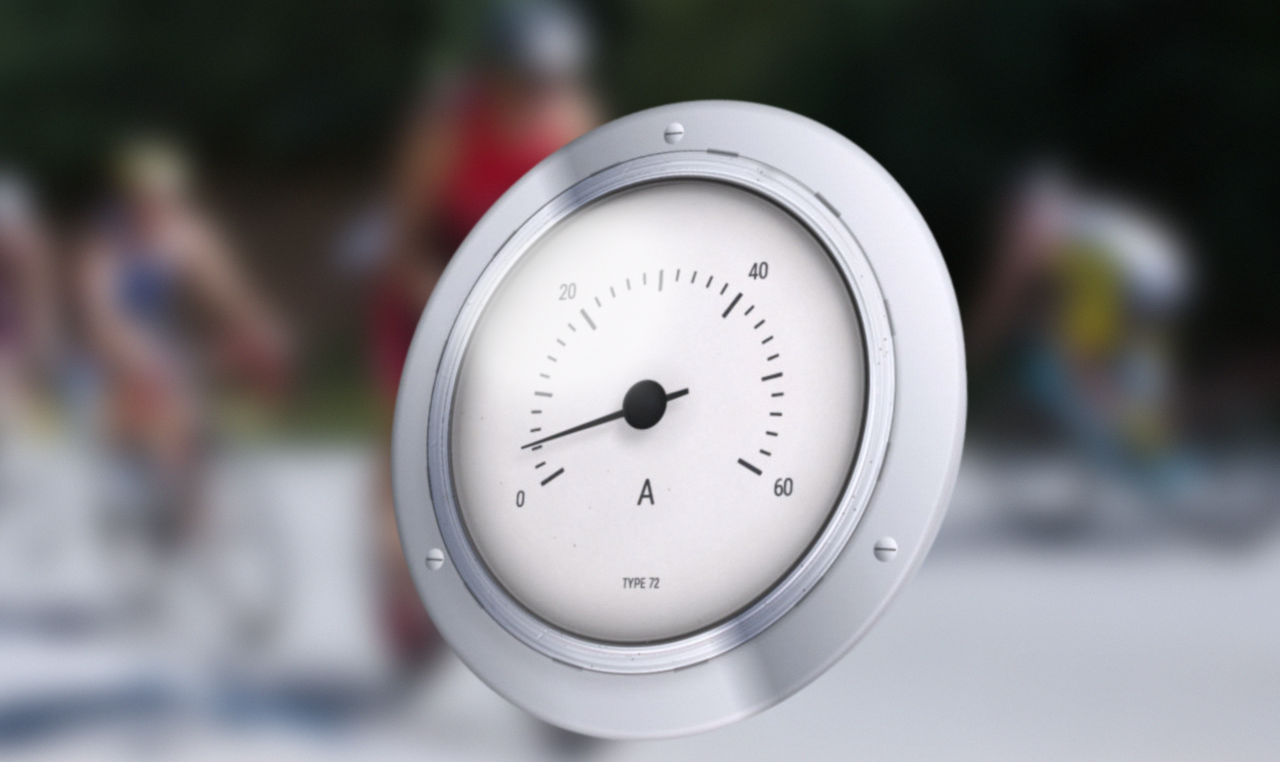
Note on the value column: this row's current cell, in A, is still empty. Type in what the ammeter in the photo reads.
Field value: 4 A
